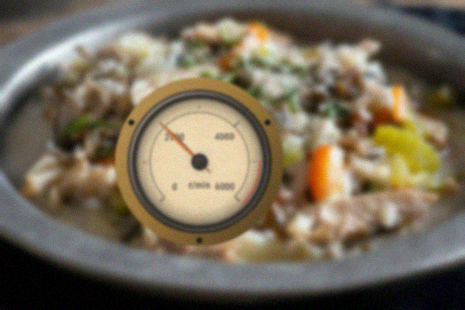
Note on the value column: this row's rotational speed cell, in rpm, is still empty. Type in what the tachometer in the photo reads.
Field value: 2000 rpm
